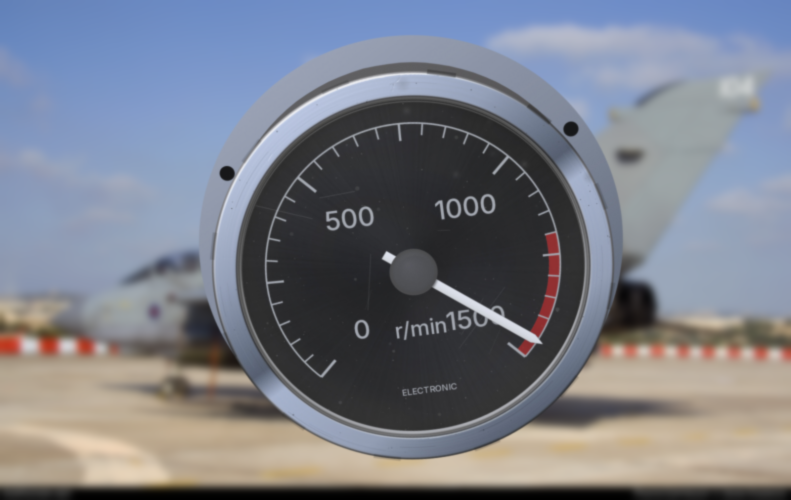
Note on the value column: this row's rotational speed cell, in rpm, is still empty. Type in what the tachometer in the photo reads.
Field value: 1450 rpm
